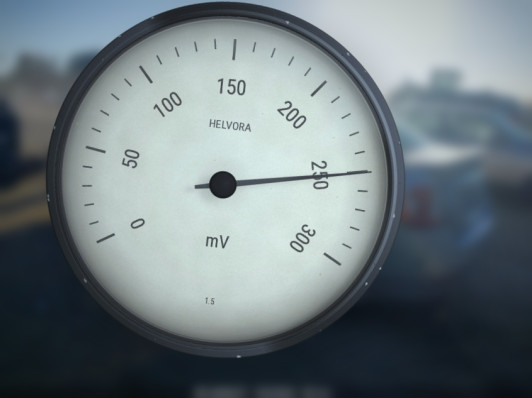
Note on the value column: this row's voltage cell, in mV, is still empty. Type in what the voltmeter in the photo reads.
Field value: 250 mV
